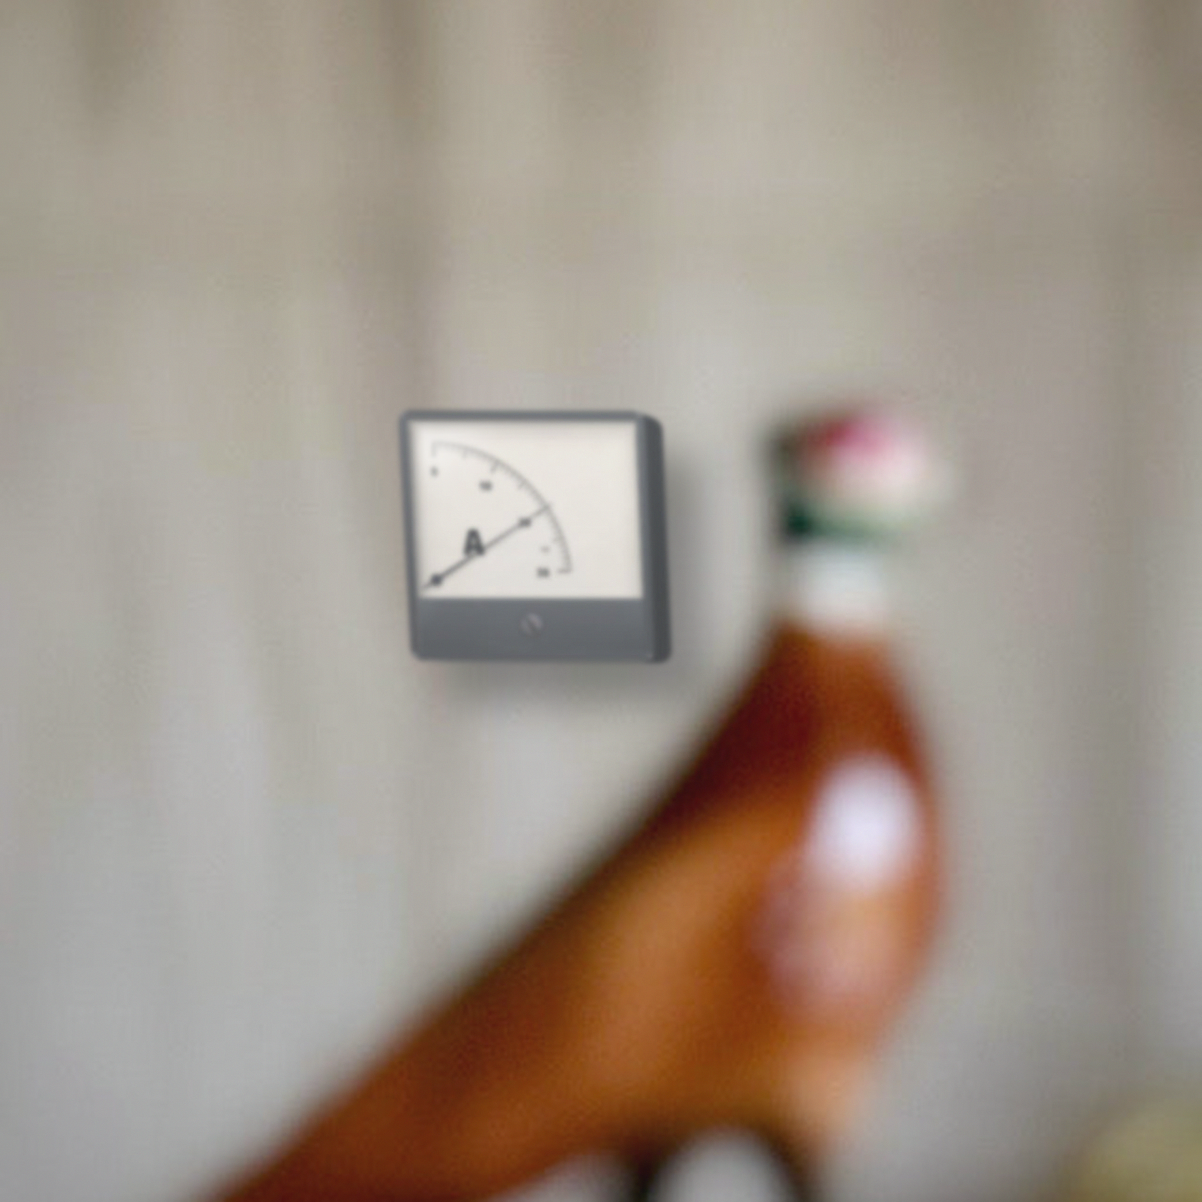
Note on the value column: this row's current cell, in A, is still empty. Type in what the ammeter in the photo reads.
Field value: 20 A
